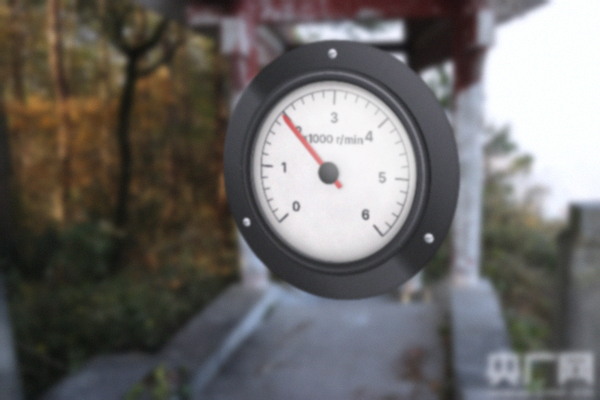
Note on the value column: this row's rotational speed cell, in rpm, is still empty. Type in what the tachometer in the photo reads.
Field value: 2000 rpm
